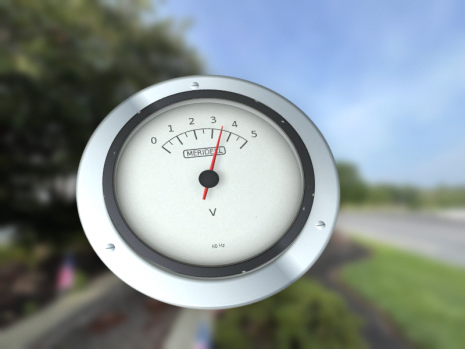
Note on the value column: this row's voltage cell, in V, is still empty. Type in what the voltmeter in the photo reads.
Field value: 3.5 V
